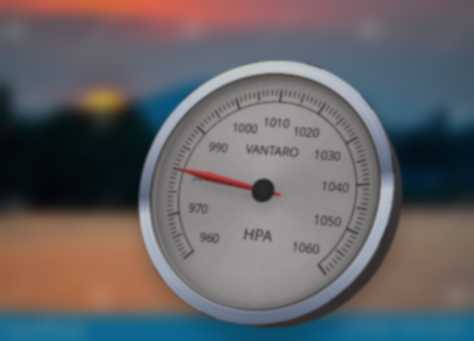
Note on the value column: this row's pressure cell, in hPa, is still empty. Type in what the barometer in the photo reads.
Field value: 980 hPa
